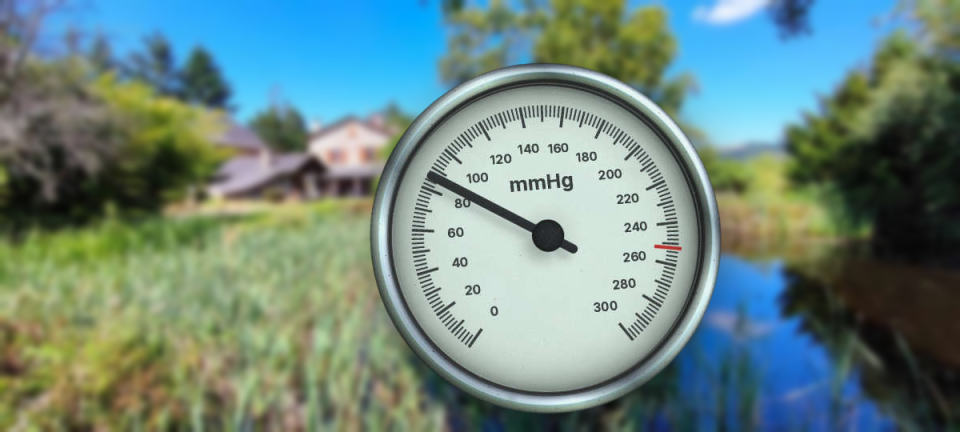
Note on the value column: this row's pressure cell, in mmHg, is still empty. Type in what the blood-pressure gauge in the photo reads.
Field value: 86 mmHg
